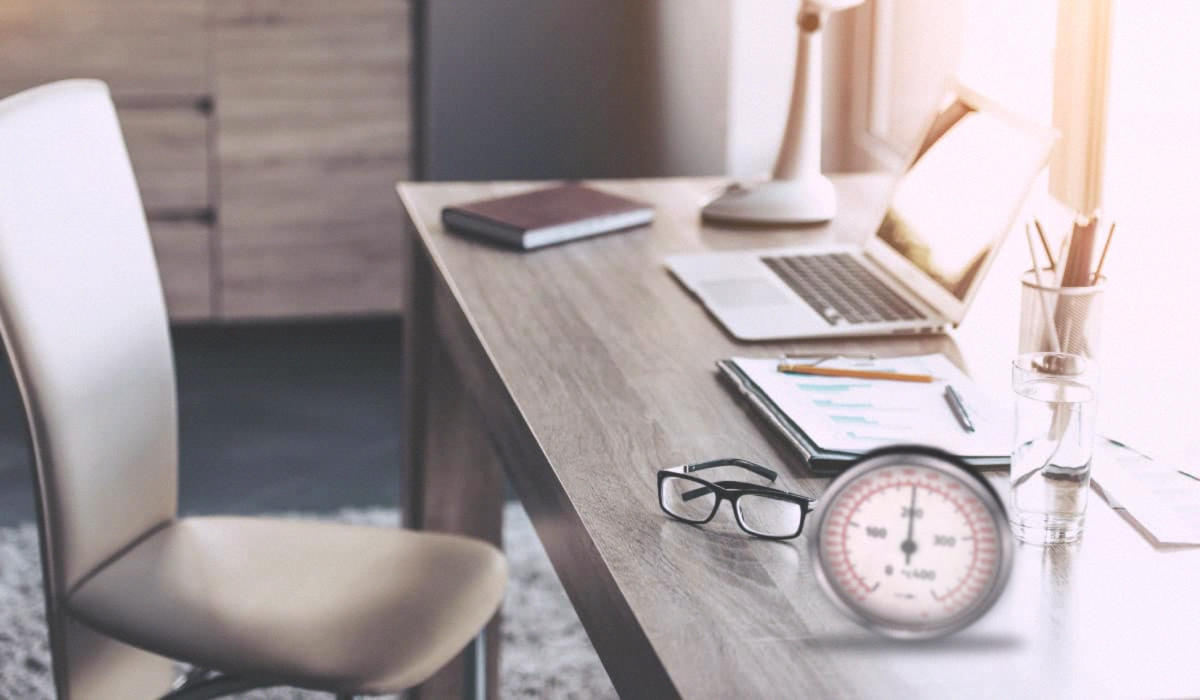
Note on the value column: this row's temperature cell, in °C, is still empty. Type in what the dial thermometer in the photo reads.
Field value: 200 °C
